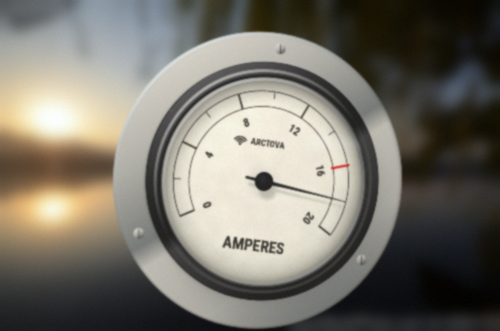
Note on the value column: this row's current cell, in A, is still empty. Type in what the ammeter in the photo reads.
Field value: 18 A
